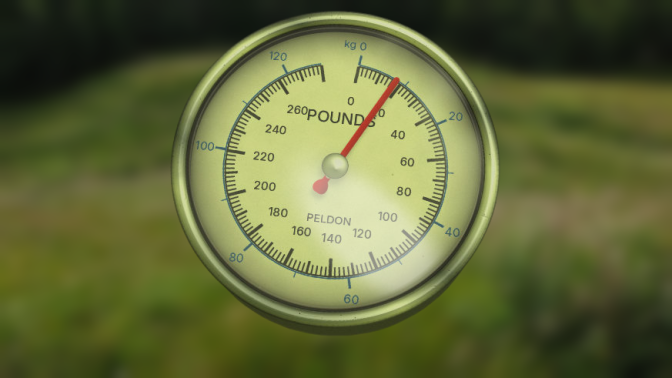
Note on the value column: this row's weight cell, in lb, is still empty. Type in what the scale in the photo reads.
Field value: 18 lb
